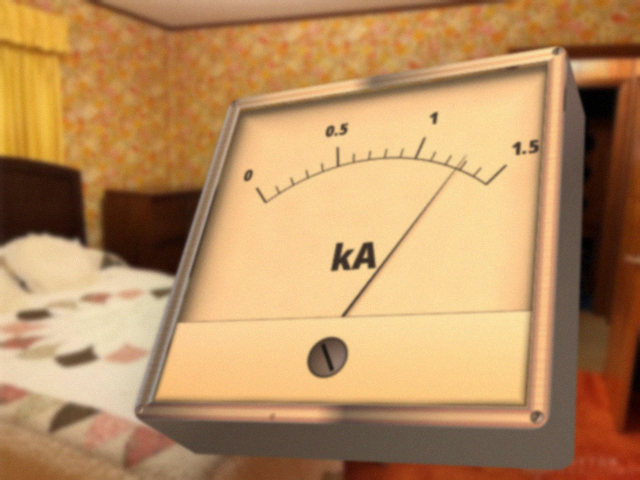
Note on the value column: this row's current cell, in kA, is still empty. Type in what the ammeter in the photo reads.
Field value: 1.3 kA
